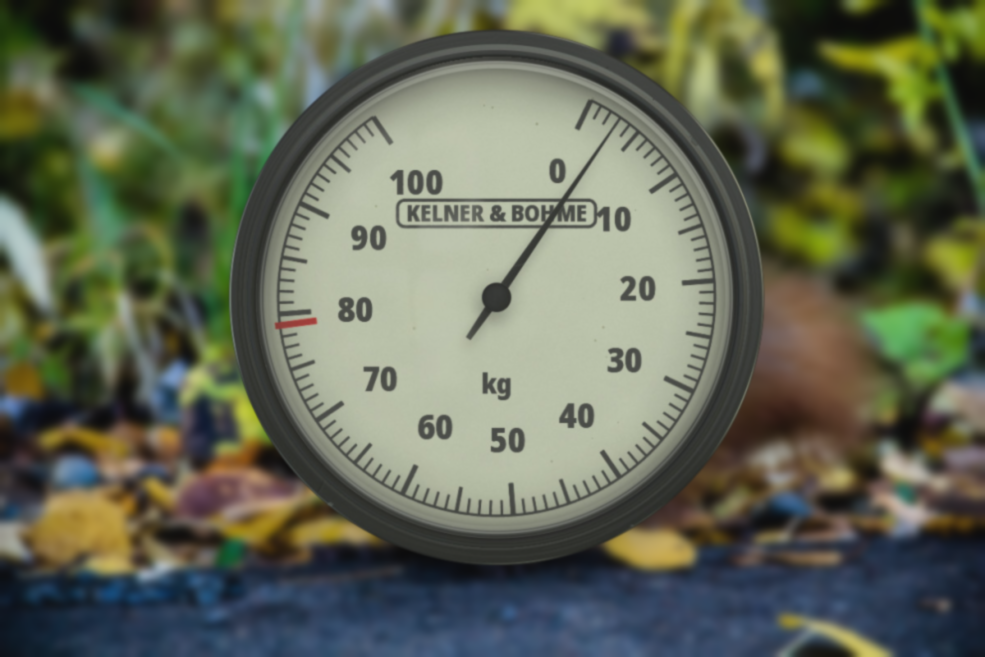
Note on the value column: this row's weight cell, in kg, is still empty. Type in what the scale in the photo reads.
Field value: 3 kg
